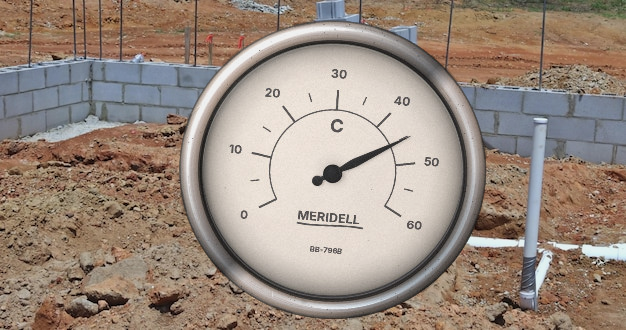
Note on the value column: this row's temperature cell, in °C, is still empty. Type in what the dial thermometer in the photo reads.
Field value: 45 °C
